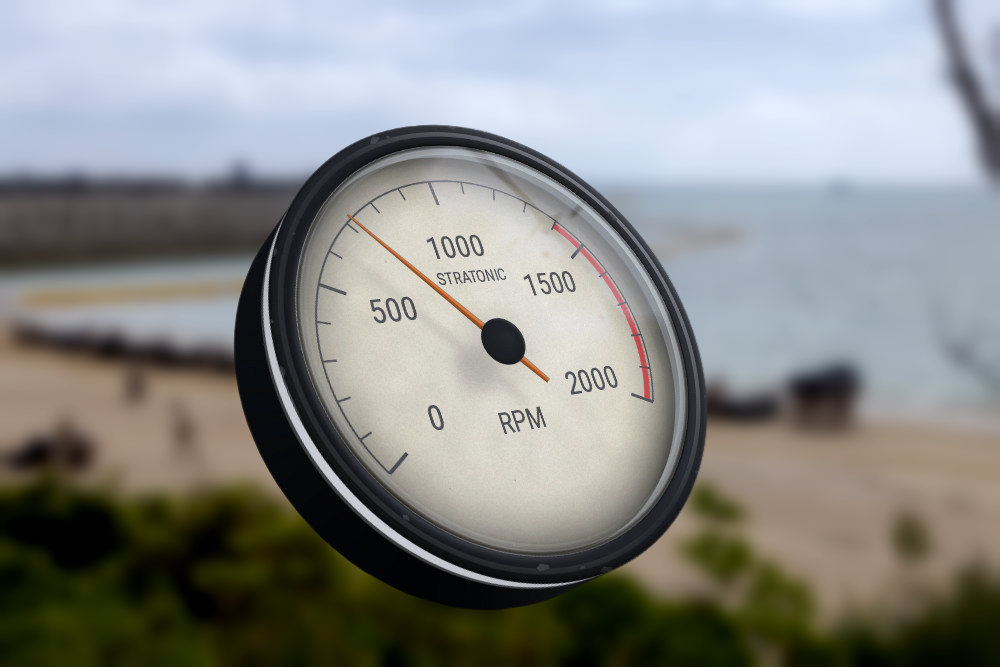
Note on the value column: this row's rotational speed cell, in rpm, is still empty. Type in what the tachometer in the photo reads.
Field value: 700 rpm
